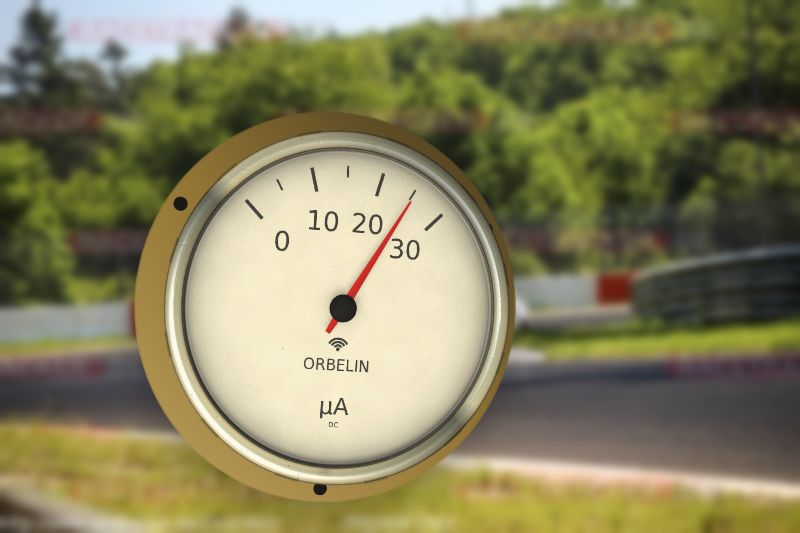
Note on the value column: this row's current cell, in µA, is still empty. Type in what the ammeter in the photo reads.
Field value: 25 µA
